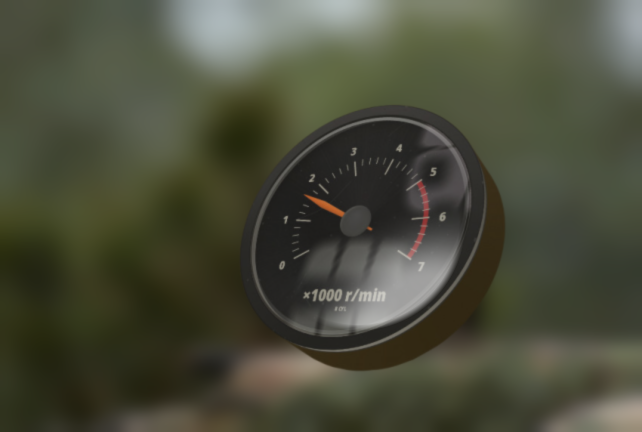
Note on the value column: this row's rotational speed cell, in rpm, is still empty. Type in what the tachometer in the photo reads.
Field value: 1600 rpm
